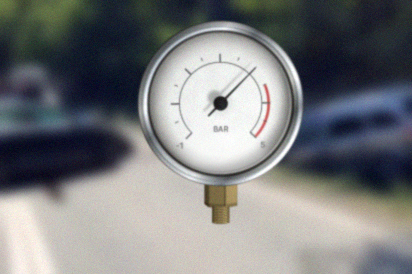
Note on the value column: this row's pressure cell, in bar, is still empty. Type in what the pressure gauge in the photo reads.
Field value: 3 bar
